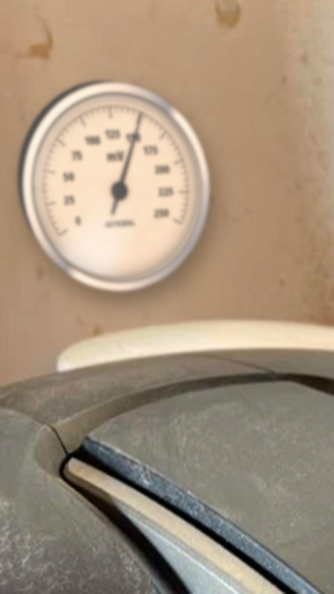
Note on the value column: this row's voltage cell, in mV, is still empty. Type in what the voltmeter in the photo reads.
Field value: 150 mV
